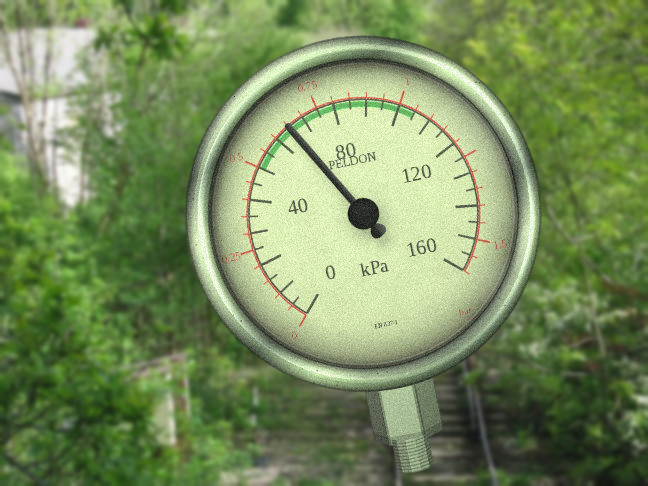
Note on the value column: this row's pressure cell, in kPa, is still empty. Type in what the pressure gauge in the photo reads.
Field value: 65 kPa
